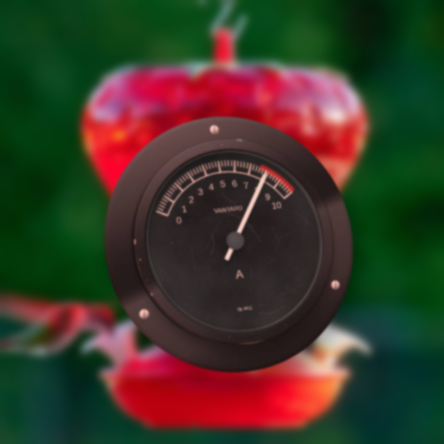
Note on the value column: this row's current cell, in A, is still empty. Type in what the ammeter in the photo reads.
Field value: 8 A
